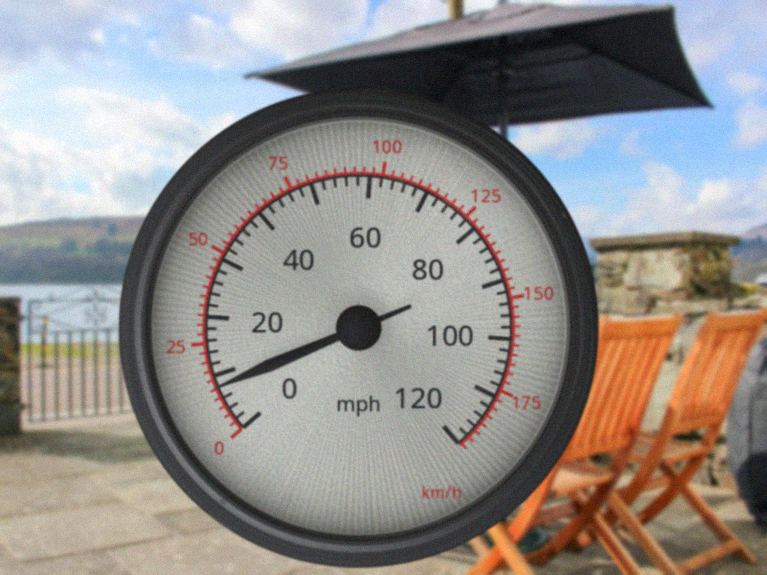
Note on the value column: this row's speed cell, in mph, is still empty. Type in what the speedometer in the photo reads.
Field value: 8 mph
